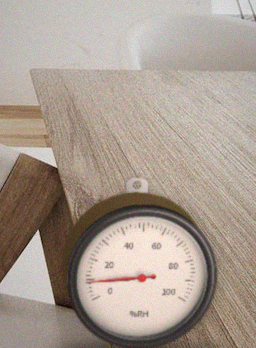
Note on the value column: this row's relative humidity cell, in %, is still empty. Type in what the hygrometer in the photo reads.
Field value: 10 %
